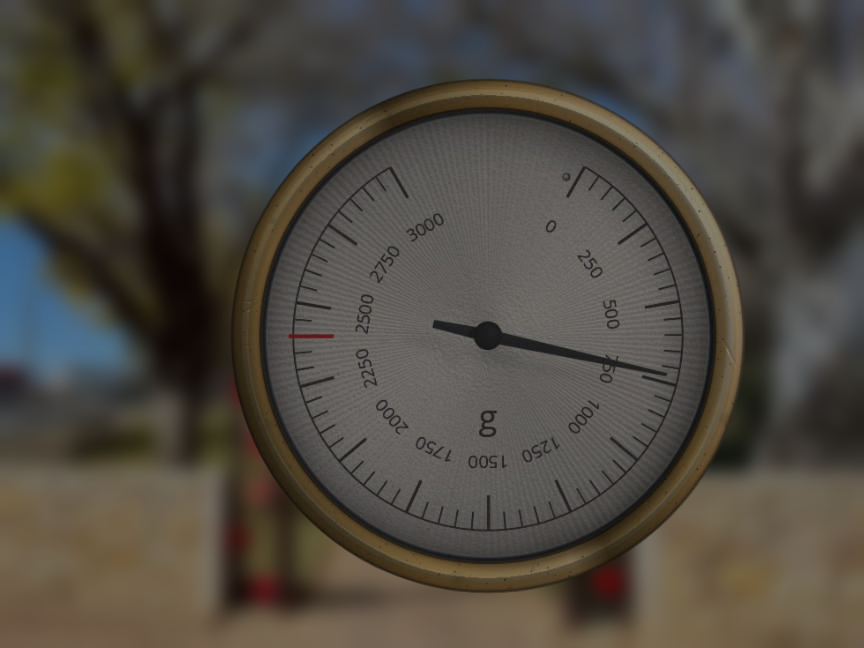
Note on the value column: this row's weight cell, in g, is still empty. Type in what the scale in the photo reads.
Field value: 725 g
